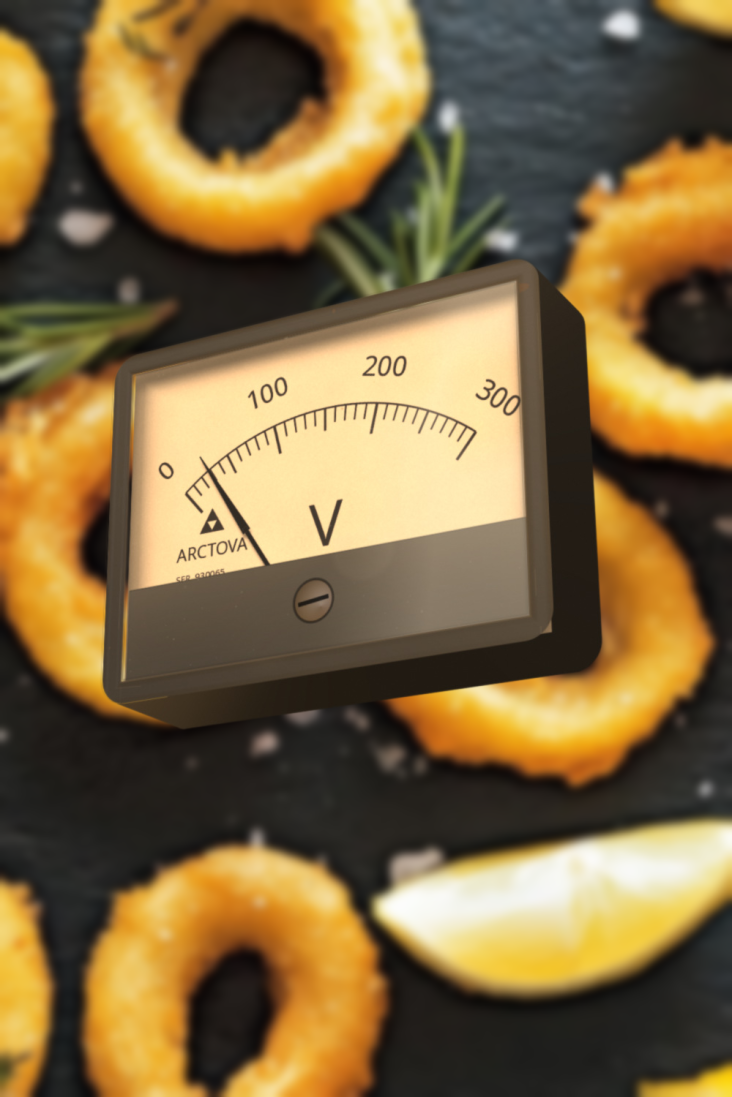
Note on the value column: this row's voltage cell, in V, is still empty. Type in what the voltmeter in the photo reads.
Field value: 30 V
